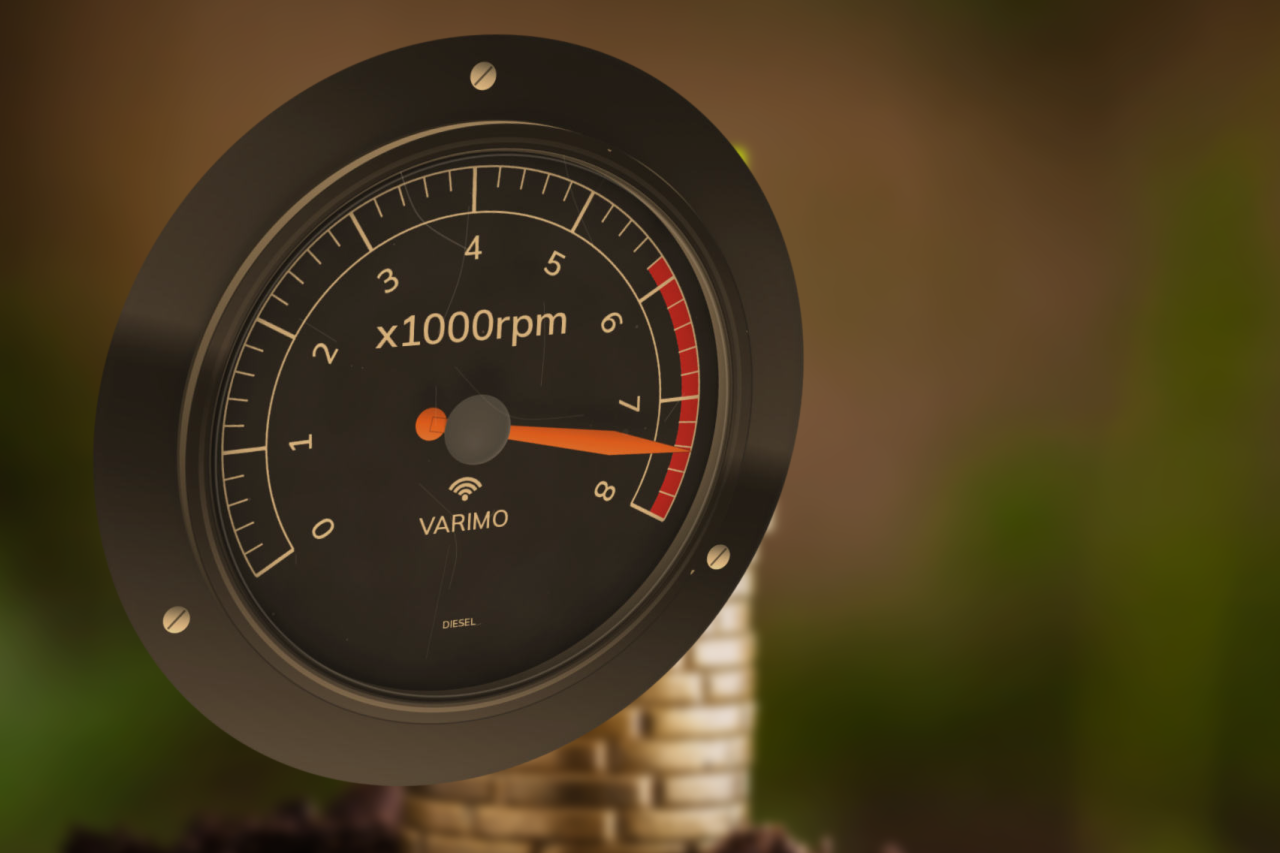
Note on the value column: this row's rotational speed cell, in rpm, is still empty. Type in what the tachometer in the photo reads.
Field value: 7400 rpm
